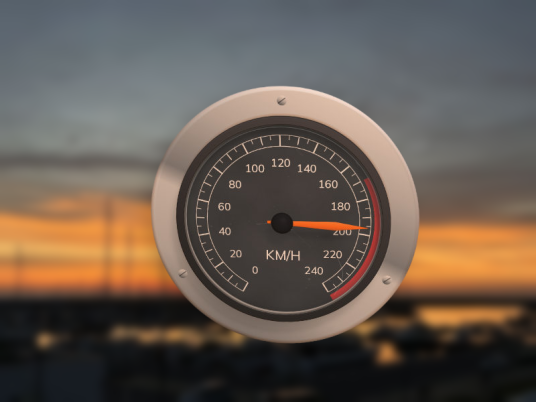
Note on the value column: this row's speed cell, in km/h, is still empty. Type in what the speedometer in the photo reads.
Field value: 195 km/h
